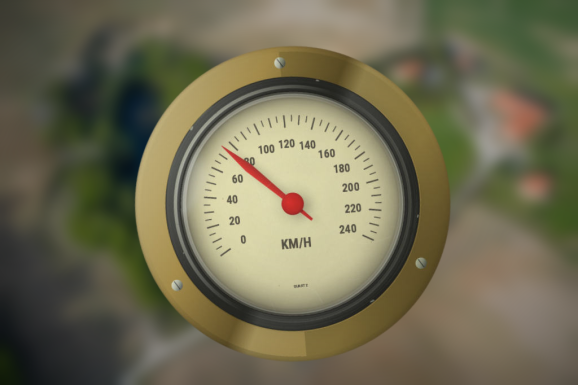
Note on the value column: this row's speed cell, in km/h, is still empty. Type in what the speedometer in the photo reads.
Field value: 75 km/h
